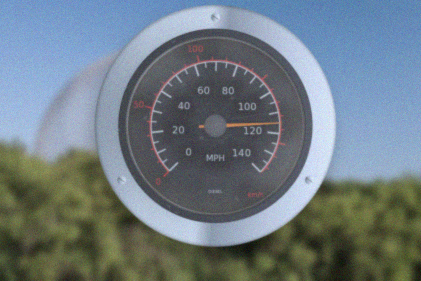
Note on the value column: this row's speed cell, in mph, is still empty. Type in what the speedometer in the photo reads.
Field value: 115 mph
